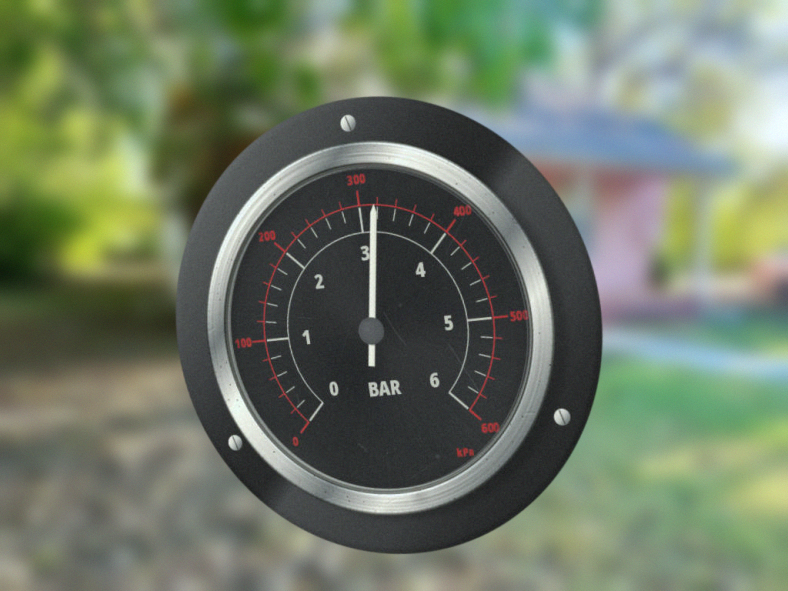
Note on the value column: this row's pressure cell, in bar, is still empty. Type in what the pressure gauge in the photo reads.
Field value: 3.2 bar
